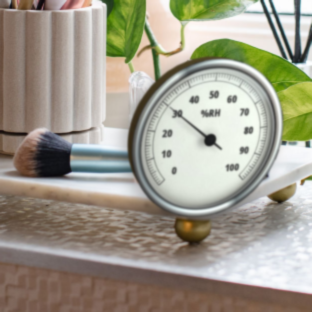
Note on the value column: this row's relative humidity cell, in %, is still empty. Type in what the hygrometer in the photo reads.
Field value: 30 %
